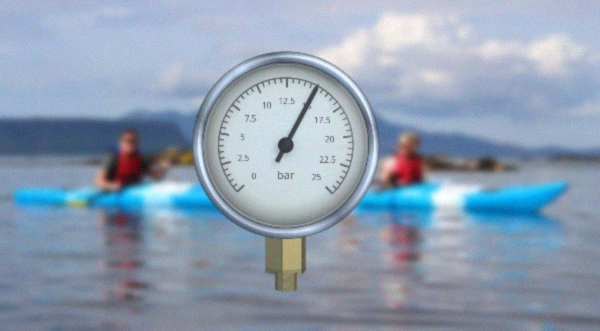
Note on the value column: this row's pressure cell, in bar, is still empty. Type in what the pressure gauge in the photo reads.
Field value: 15 bar
